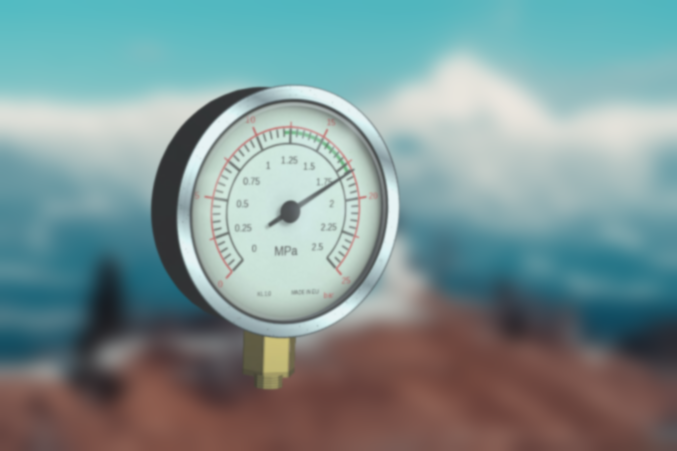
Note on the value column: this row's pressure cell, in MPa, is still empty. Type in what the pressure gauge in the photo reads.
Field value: 1.8 MPa
